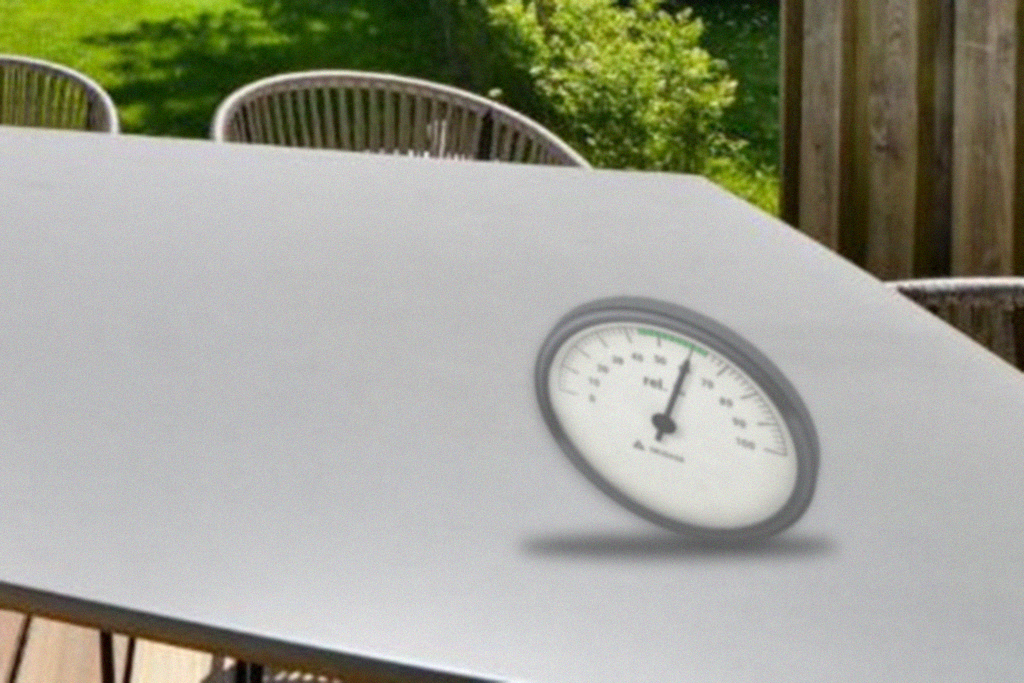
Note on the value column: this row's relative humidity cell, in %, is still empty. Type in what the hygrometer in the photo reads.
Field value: 60 %
